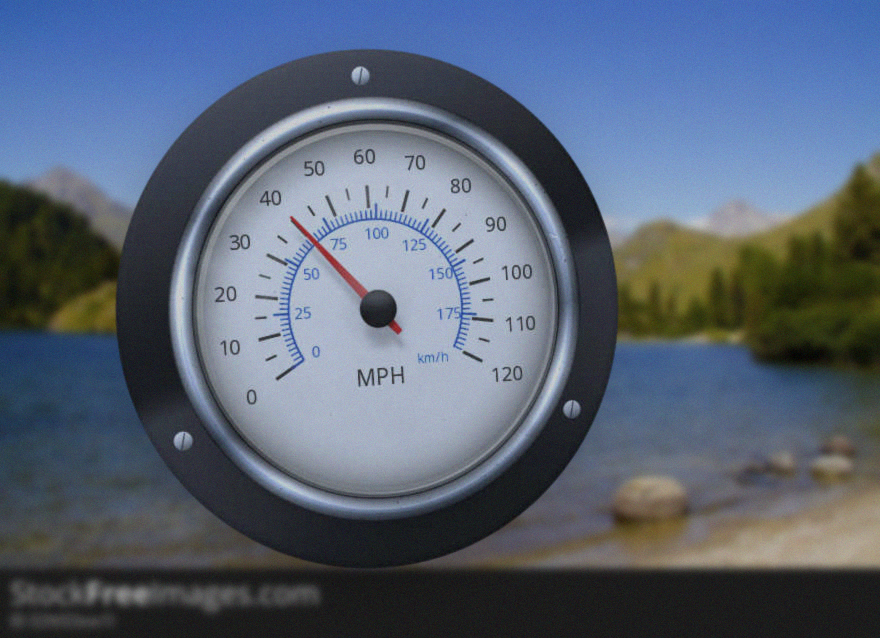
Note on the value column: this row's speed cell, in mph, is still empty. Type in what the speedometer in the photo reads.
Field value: 40 mph
